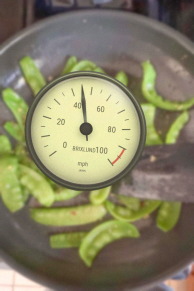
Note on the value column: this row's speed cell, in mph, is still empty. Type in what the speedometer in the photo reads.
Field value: 45 mph
